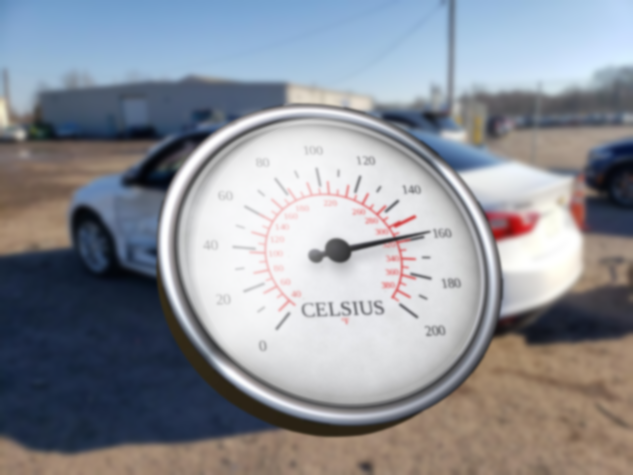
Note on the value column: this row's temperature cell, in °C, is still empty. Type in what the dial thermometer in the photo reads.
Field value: 160 °C
